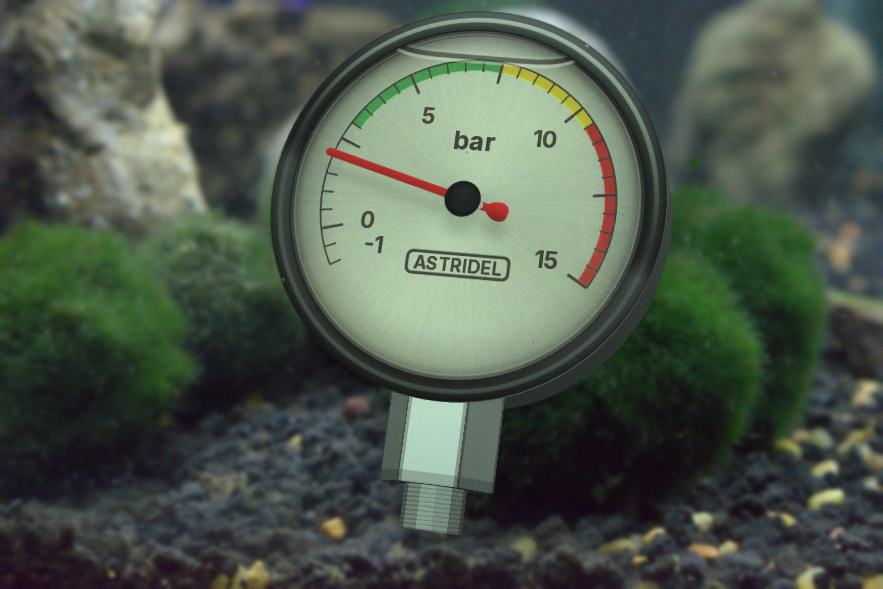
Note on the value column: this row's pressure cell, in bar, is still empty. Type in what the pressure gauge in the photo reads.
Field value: 2 bar
